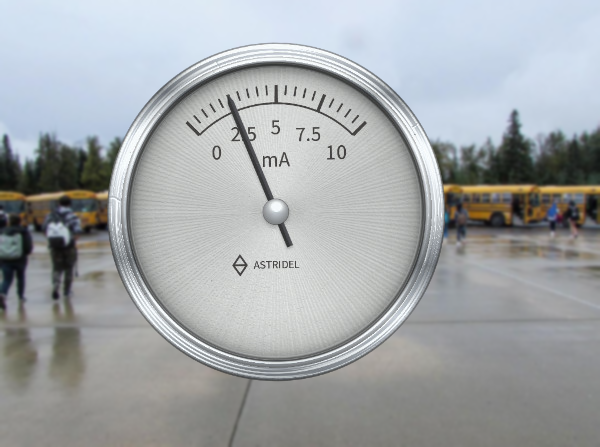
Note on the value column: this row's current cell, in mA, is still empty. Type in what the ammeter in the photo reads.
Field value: 2.5 mA
